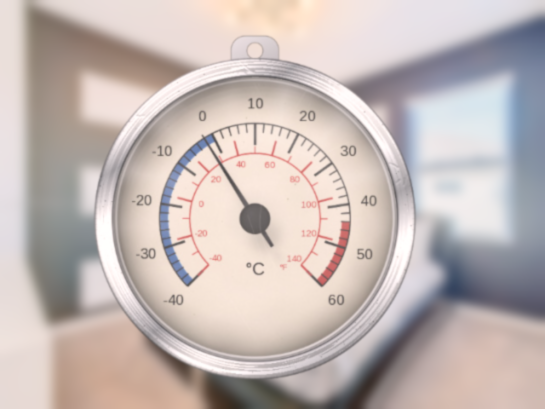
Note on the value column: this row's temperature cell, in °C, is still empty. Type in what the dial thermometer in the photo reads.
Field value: -2 °C
